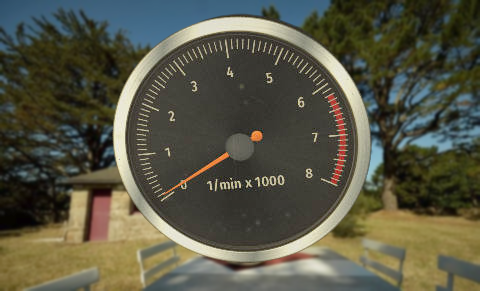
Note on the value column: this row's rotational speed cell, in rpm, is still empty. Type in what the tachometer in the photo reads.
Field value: 100 rpm
